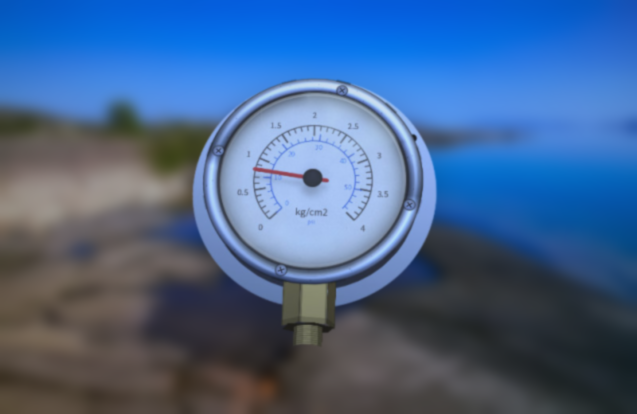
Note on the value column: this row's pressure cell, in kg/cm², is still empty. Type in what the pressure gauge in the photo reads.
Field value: 0.8 kg/cm²
